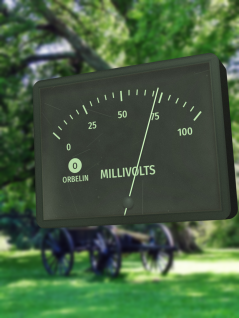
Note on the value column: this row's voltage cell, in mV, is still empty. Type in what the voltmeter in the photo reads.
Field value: 72.5 mV
